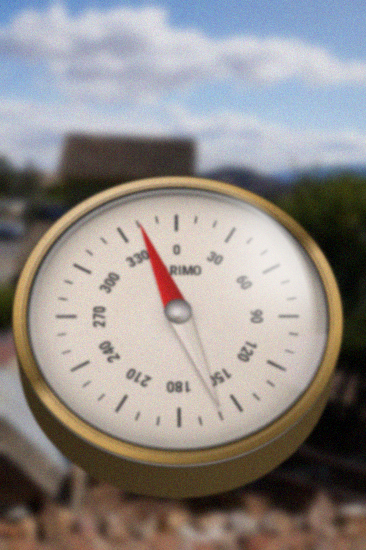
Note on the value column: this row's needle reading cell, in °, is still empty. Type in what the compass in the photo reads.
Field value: 340 °
